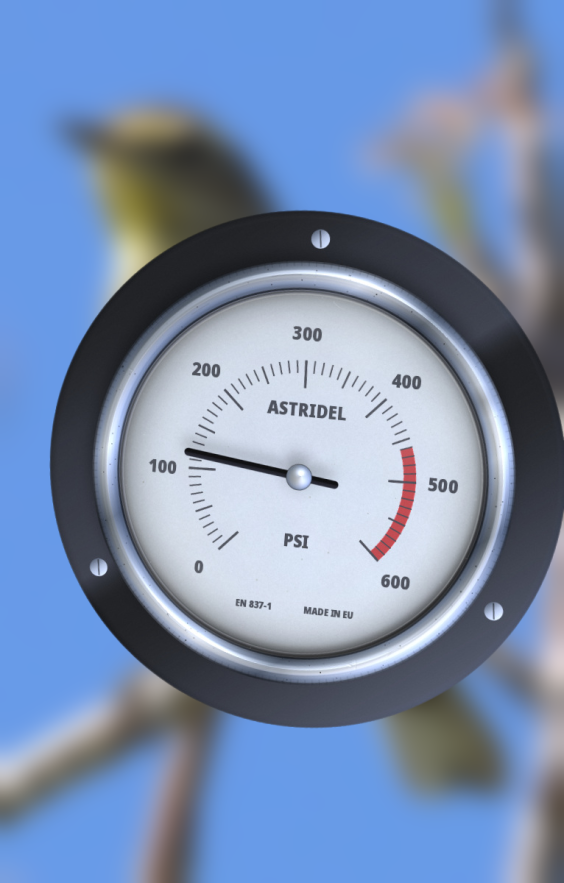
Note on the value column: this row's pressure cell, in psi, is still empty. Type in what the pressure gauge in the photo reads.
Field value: 120 psi
